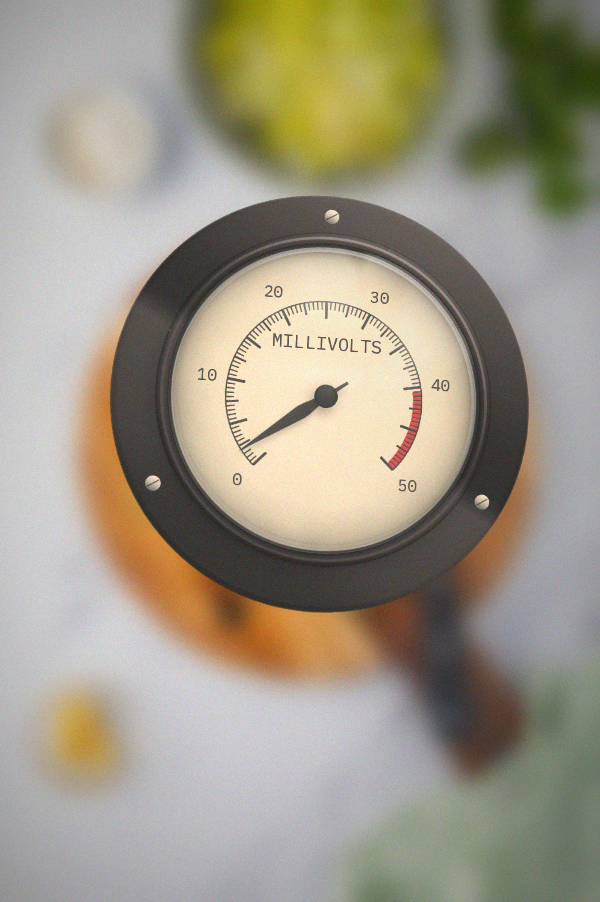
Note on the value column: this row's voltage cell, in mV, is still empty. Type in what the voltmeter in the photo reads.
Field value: 2 mV
